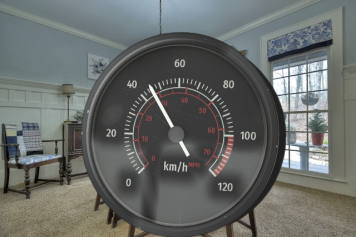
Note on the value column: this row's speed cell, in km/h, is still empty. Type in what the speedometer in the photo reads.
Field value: 46 km/h
